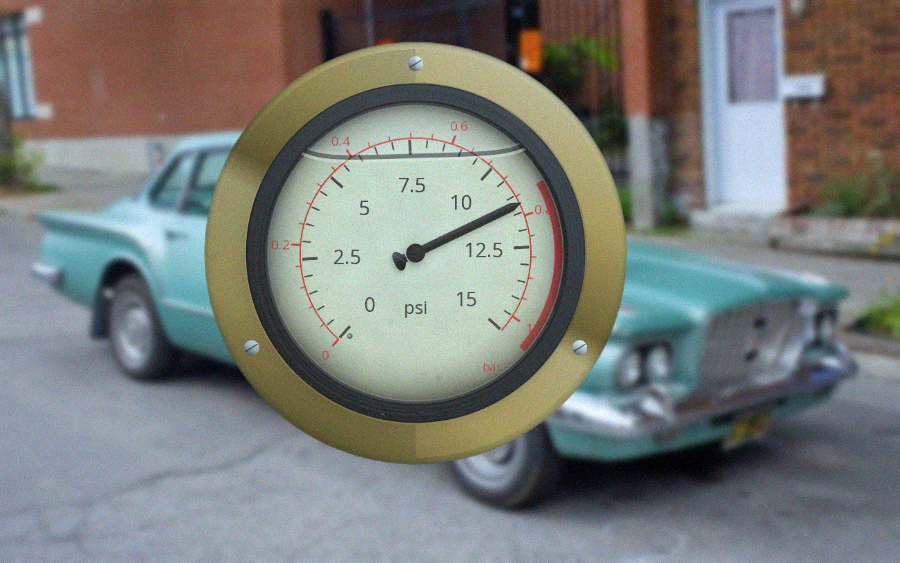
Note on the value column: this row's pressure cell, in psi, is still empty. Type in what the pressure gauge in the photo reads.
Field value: 11.25 psi
